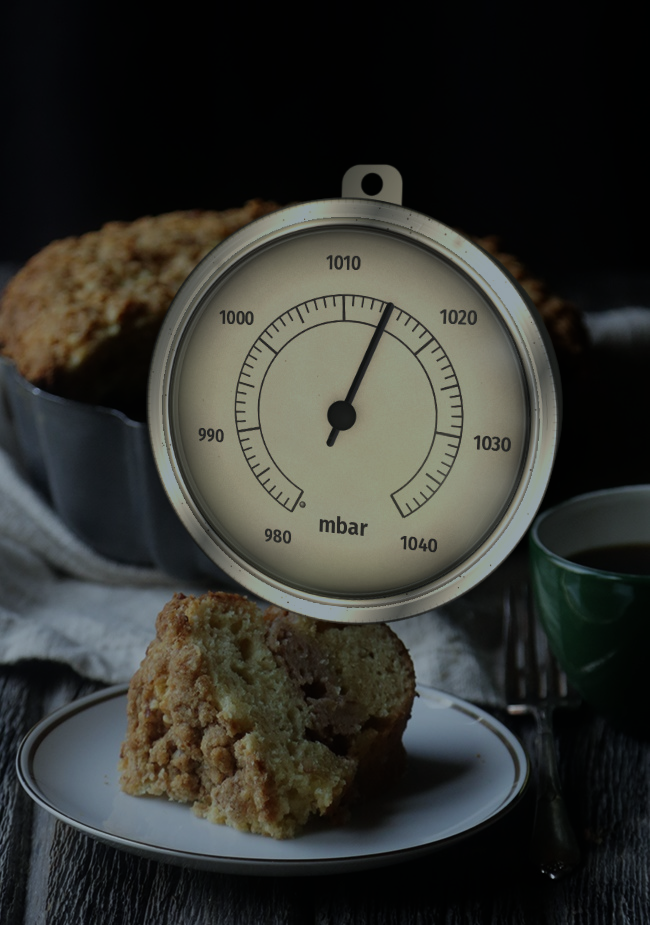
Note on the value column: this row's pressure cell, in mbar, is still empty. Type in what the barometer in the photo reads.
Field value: 1015 mbar
